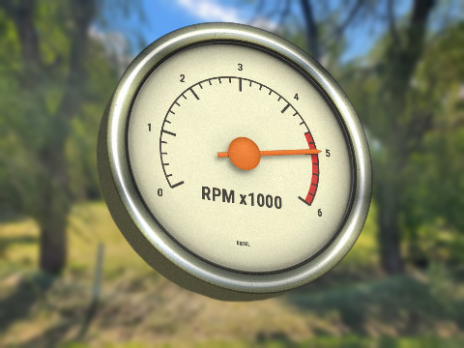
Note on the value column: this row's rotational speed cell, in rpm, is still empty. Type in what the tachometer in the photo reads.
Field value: 5000 rpm
